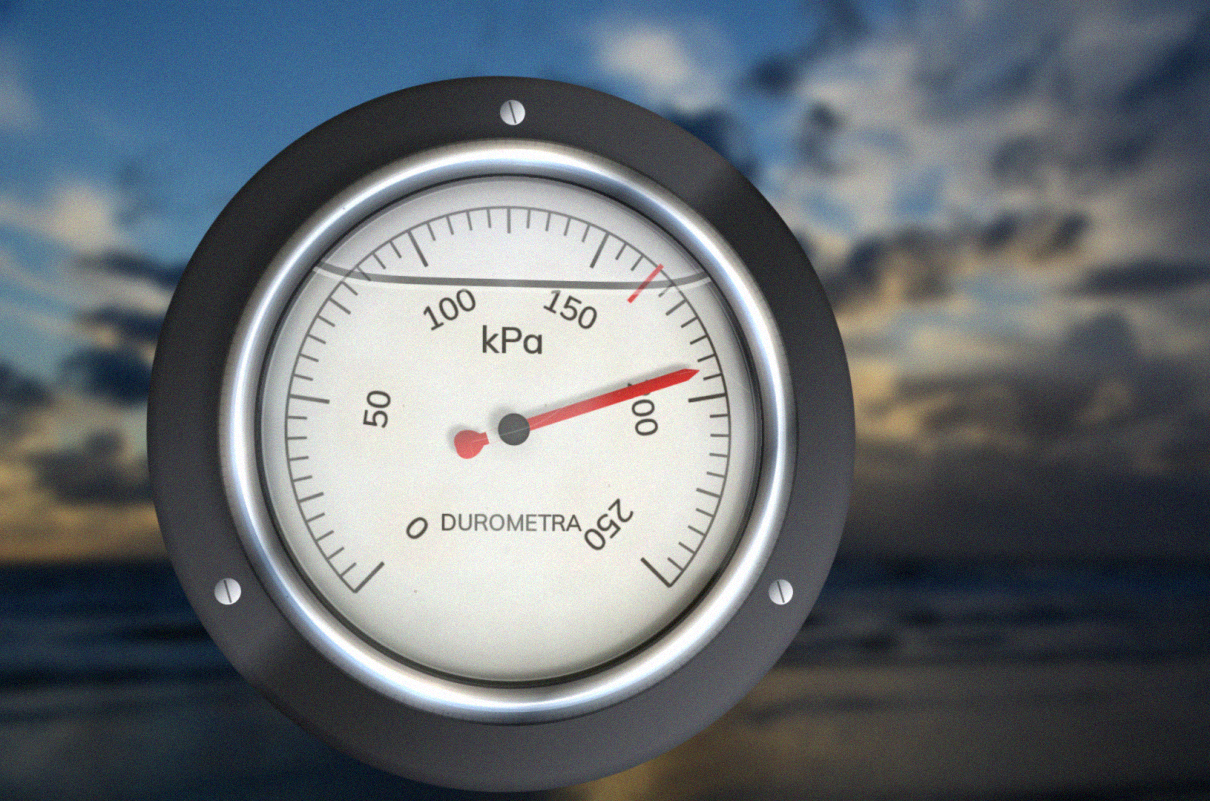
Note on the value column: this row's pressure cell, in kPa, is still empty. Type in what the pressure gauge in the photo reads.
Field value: 192.5 kPa
